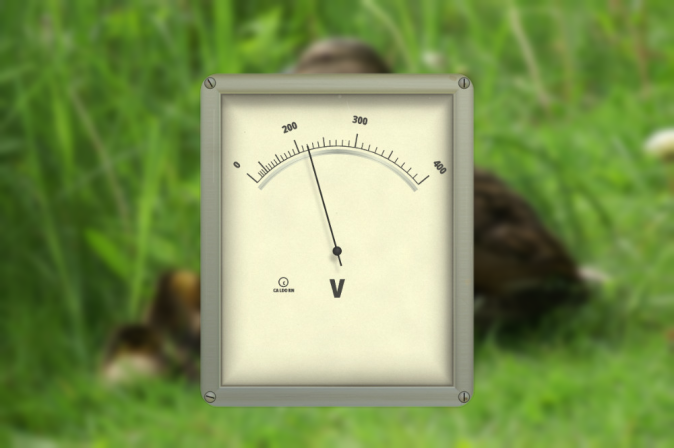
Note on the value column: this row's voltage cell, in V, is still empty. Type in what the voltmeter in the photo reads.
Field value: 220 V
